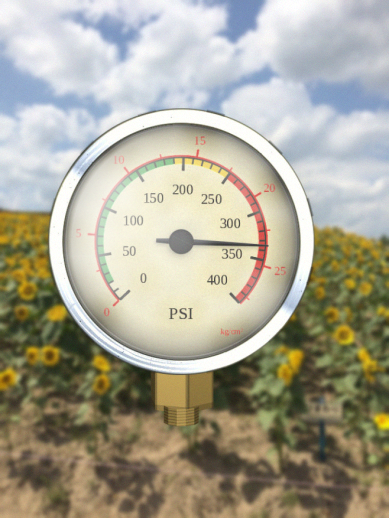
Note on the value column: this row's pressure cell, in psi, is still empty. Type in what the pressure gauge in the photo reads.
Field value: 335 psi
